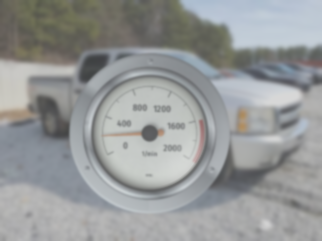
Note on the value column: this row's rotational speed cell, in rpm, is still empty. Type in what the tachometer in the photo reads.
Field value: 200 rpm
